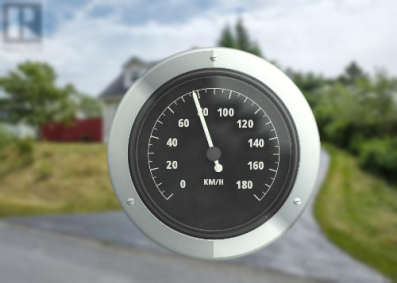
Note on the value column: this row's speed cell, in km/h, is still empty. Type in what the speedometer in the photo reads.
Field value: 77.5 km/h
